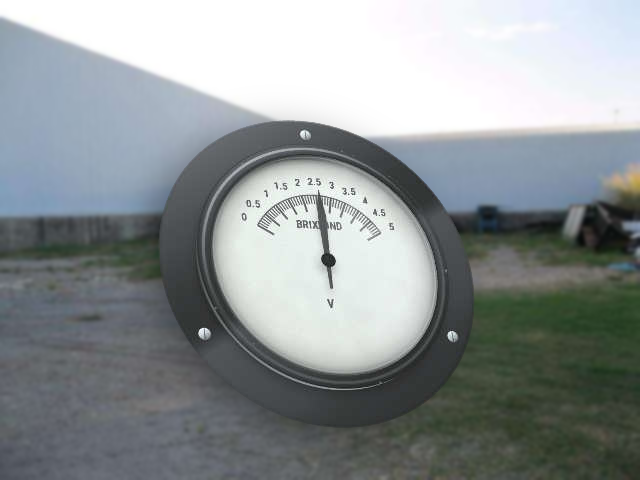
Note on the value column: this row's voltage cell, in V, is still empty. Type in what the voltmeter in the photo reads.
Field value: 2.5 V
